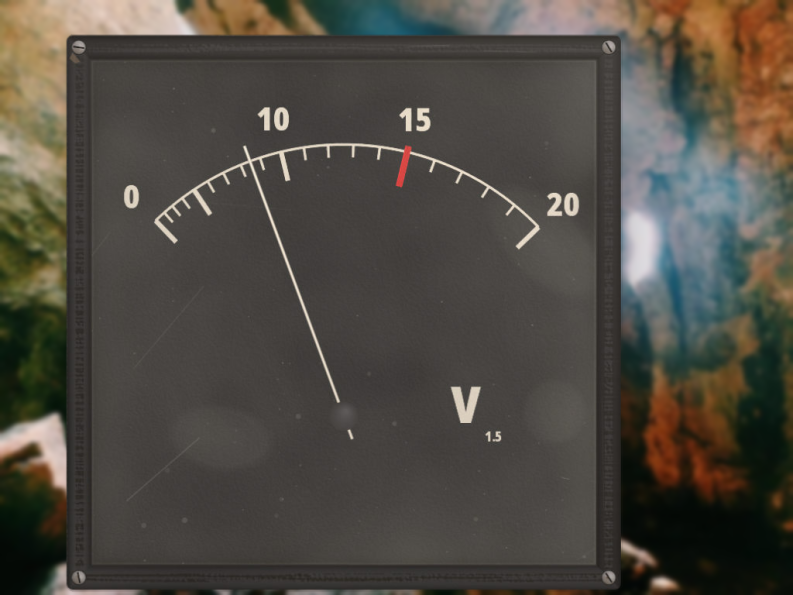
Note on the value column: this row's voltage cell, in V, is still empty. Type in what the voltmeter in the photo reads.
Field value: 8.5 V
